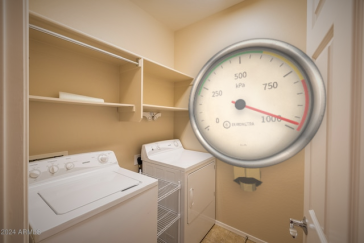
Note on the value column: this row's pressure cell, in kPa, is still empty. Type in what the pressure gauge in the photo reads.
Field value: 975 kPa
